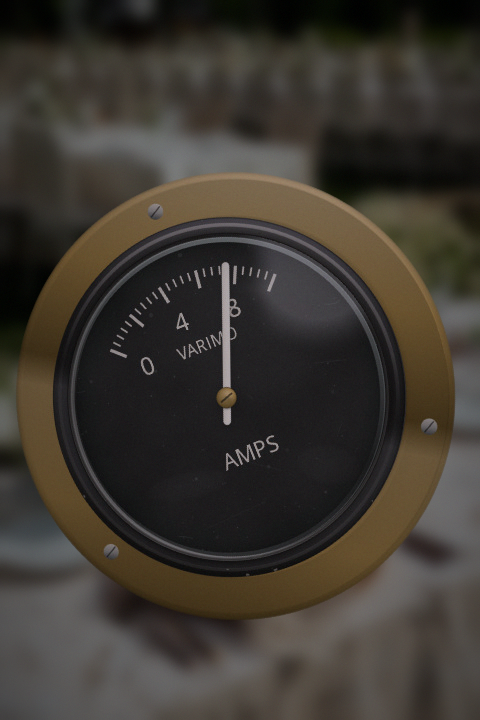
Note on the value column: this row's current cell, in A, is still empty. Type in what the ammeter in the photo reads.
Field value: 7.6 A
